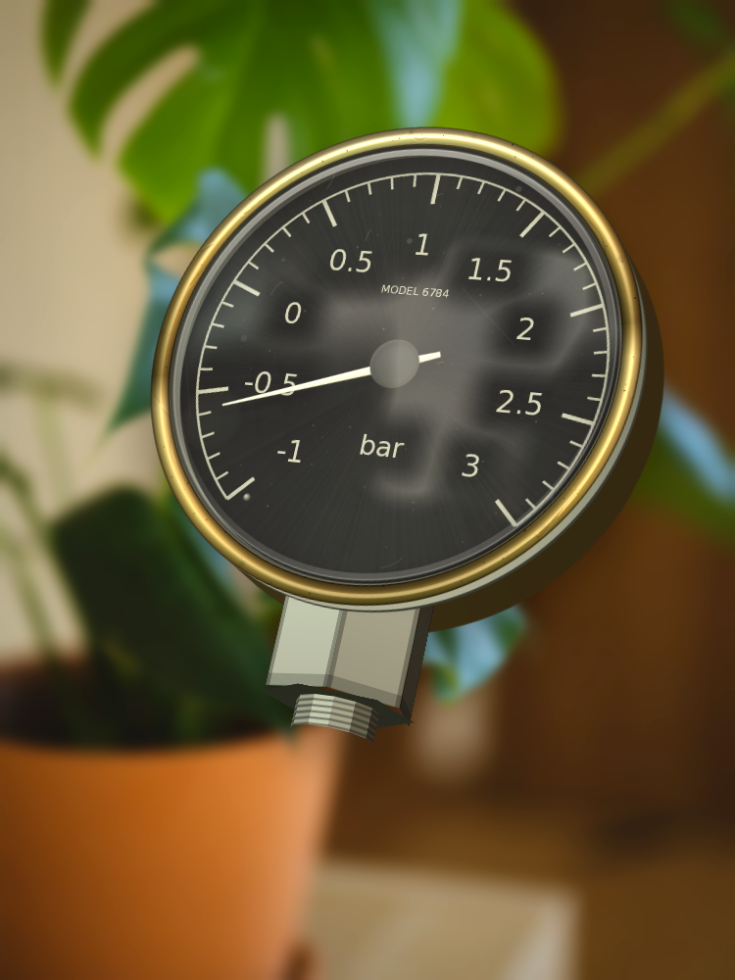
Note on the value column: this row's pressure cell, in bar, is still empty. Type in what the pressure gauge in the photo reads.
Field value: -0.6 bar
